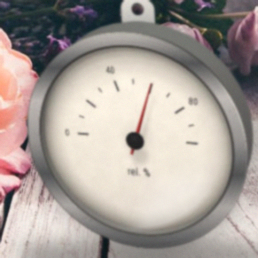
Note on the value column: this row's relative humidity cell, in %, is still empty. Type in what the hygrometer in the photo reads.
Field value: 60 %
